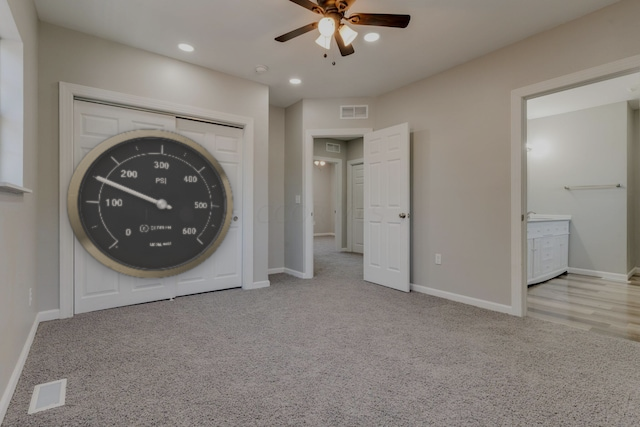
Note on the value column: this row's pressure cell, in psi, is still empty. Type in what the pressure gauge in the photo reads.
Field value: 150 psi
